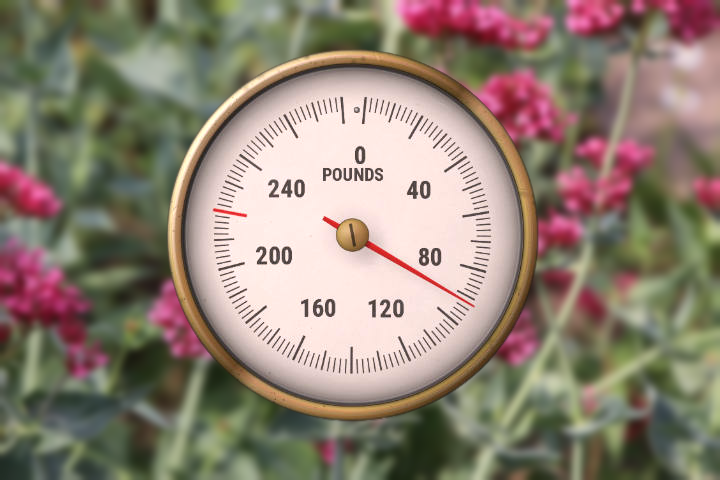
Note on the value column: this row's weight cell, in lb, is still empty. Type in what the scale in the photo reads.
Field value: 92 lb
